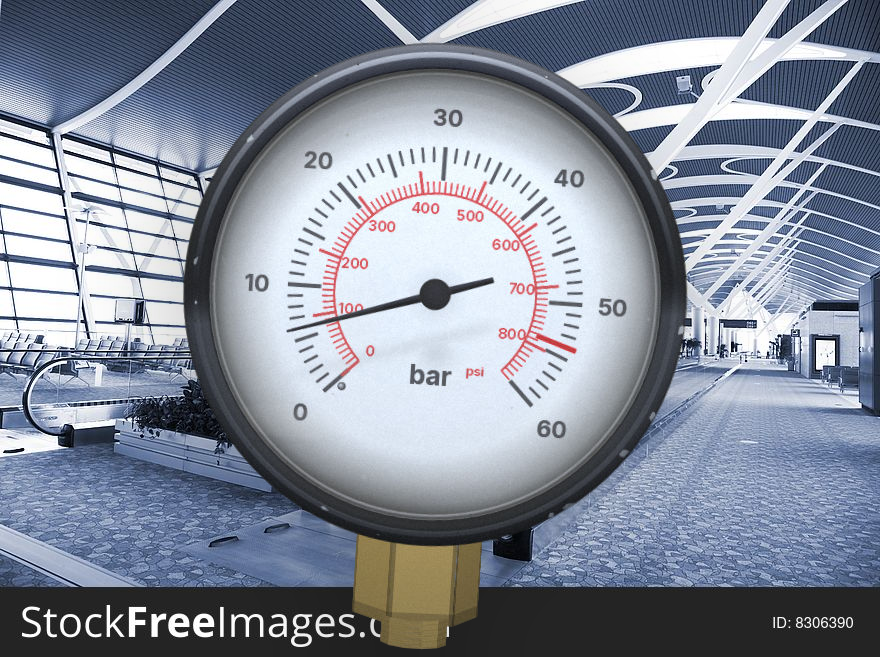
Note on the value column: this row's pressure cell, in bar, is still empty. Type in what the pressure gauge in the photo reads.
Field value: 6 bar
